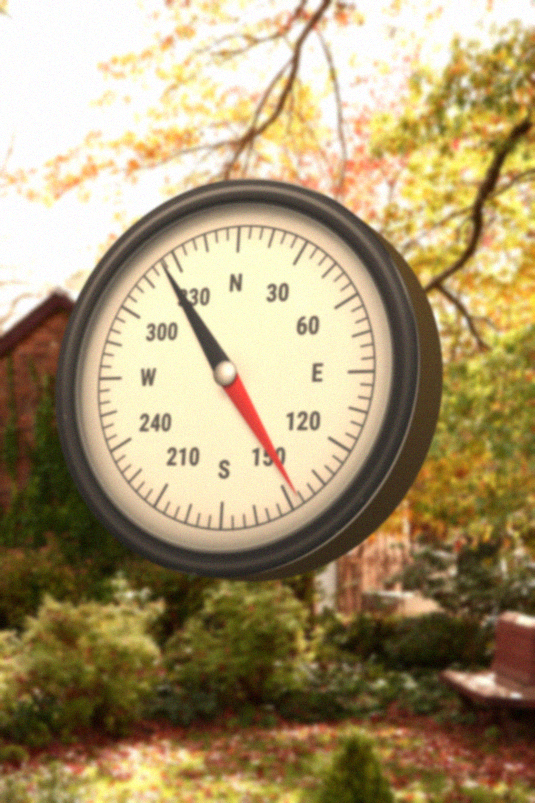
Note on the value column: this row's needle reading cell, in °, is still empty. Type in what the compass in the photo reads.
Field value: 145 °
